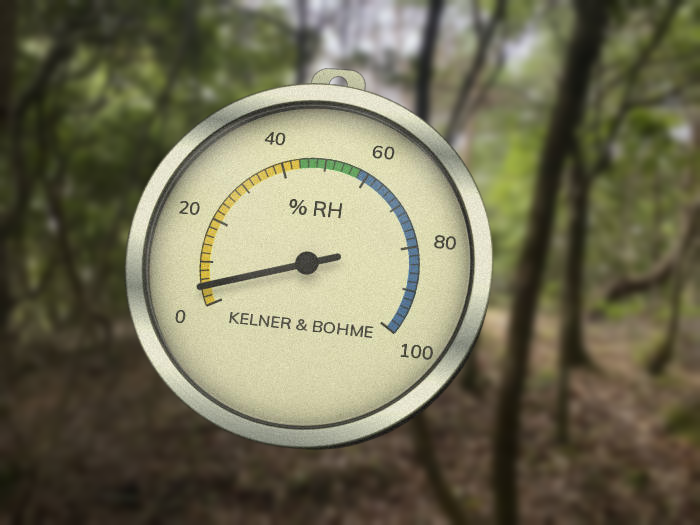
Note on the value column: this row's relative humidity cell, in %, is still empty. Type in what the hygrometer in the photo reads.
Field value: 4 %
